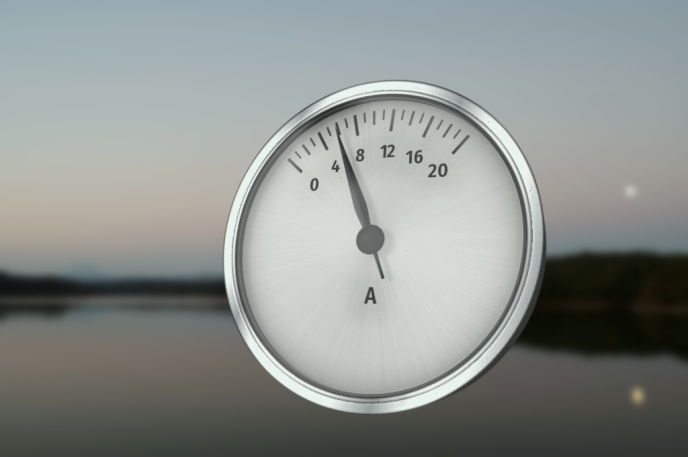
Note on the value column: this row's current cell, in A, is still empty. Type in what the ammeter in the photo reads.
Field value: 6 A
